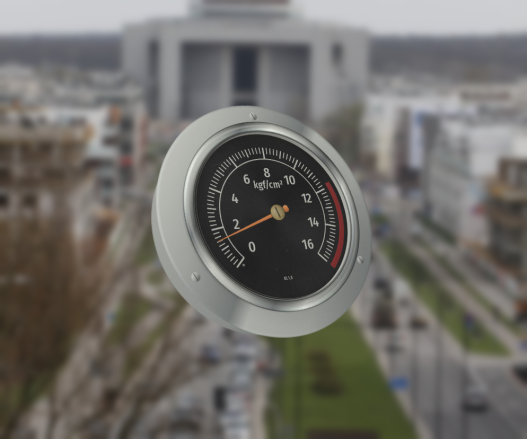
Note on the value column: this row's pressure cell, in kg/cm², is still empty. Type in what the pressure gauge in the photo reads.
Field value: 1.4 kg/cm²
